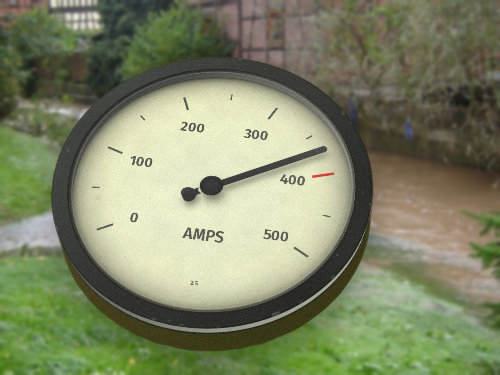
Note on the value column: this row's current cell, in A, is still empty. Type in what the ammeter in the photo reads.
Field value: 375 A
